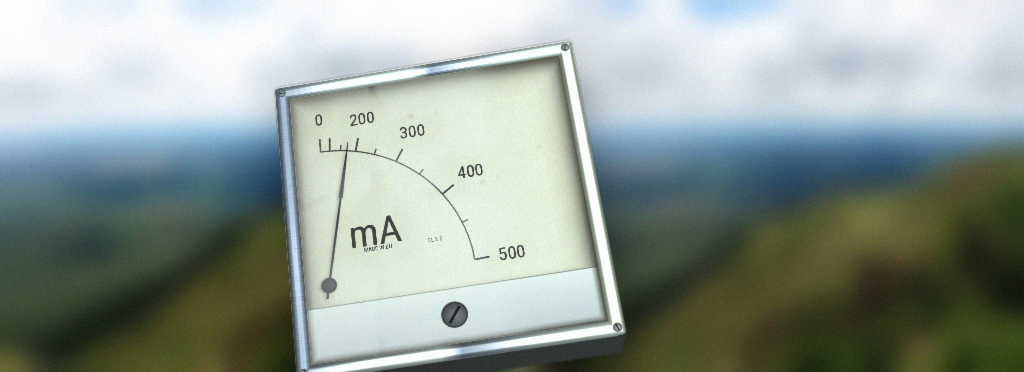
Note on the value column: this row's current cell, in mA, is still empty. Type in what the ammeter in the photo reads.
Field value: 175 mA
